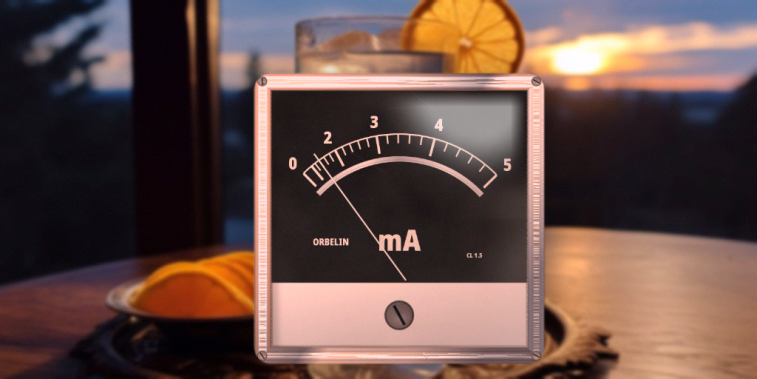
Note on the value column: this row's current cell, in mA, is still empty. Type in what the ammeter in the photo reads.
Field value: 1.4 mA
